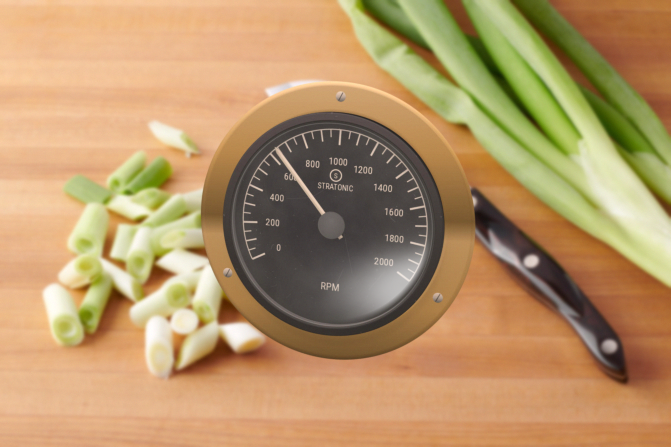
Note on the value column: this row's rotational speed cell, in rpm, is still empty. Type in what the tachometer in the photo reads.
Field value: 650 rpm
